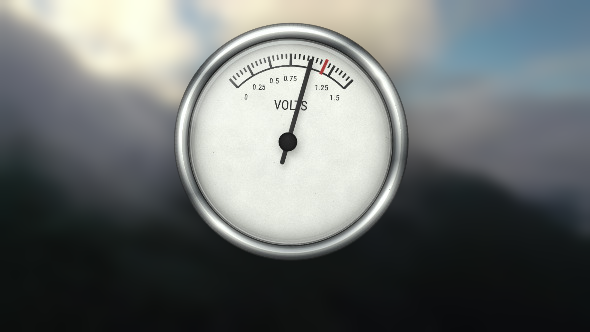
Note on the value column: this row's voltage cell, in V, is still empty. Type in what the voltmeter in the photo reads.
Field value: 1 V
